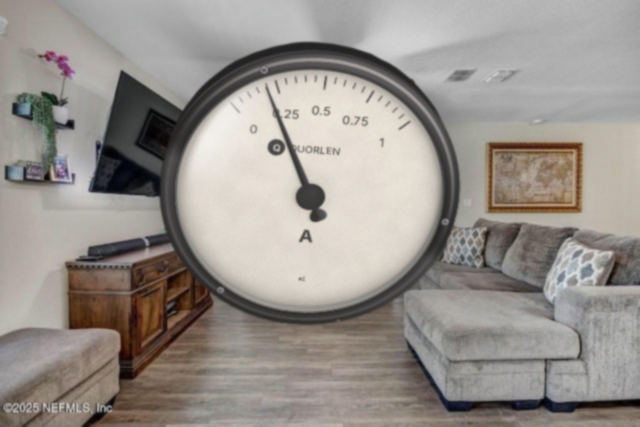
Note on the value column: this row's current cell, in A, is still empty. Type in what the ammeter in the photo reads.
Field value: 0.2 A
